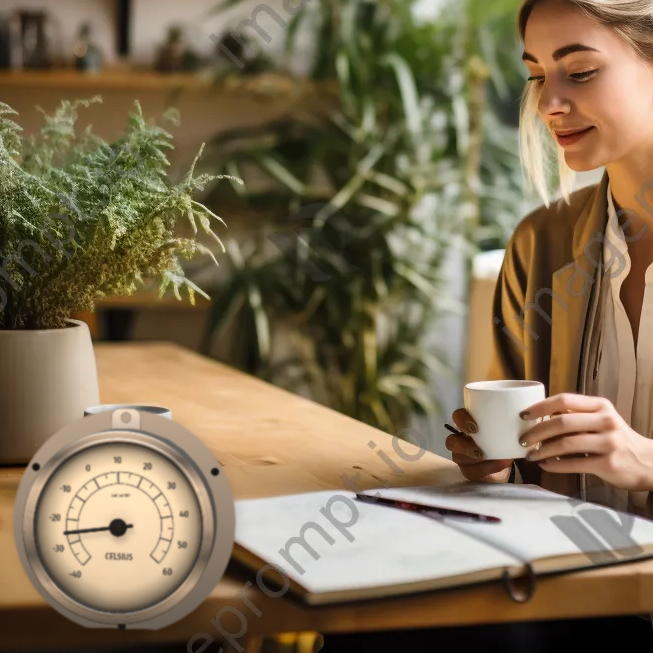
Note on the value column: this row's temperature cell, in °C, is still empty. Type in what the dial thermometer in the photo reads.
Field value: -25 °C
